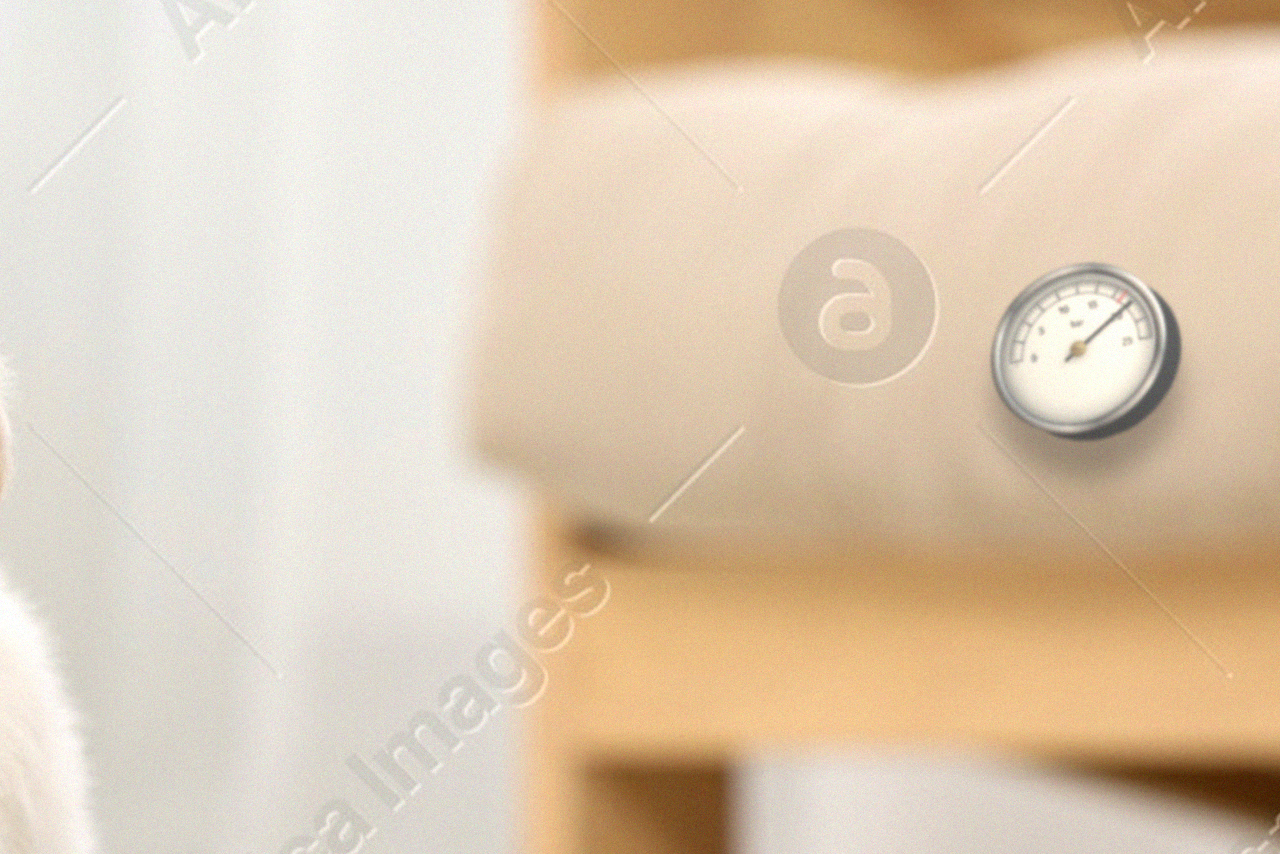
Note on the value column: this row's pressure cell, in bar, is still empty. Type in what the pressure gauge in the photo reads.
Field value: 20 bar
